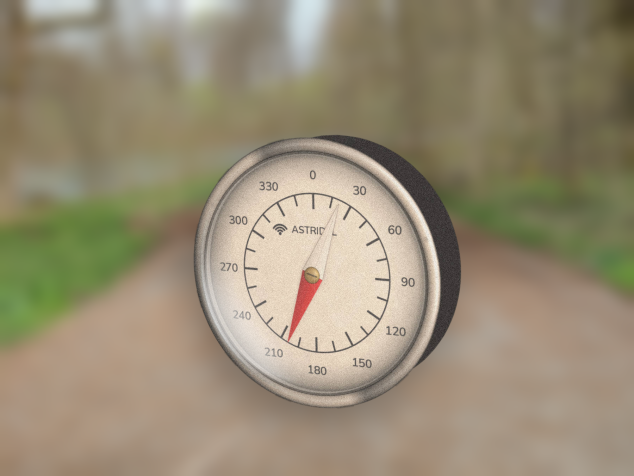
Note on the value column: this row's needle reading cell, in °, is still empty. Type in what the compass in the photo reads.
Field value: 202.5 °
